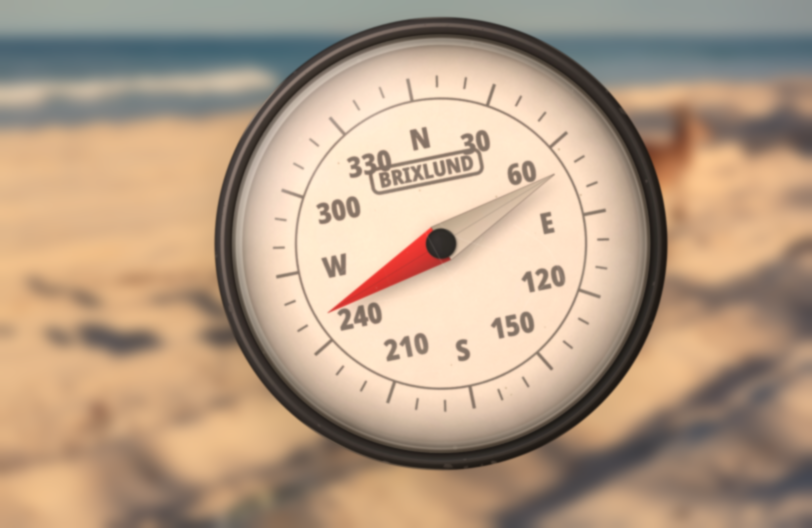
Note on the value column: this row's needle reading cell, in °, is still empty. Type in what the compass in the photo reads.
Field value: 250 °
